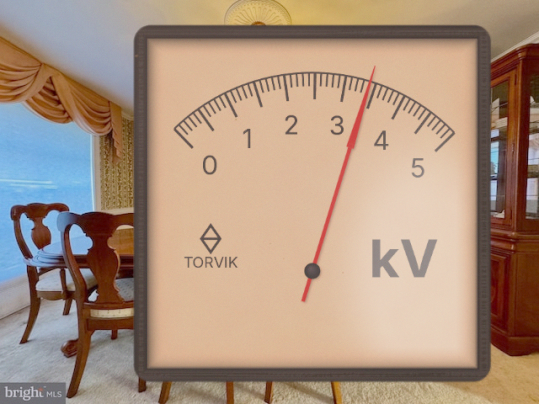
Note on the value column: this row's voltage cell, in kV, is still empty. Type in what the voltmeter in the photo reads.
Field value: 3.4 kV
